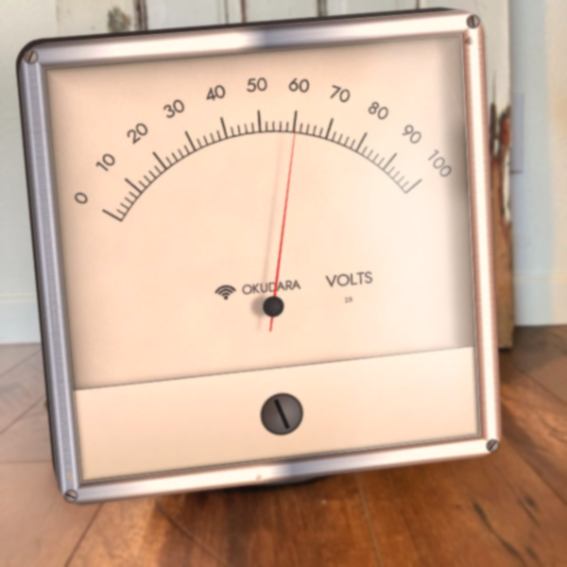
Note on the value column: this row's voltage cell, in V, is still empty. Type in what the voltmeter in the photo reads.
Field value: 60 V
